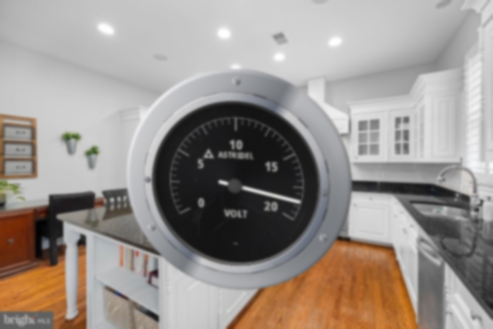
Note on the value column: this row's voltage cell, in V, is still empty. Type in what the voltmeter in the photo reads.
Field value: 18.5 V
